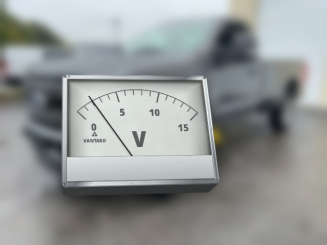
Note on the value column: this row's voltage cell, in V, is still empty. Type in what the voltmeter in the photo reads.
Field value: 2 V
